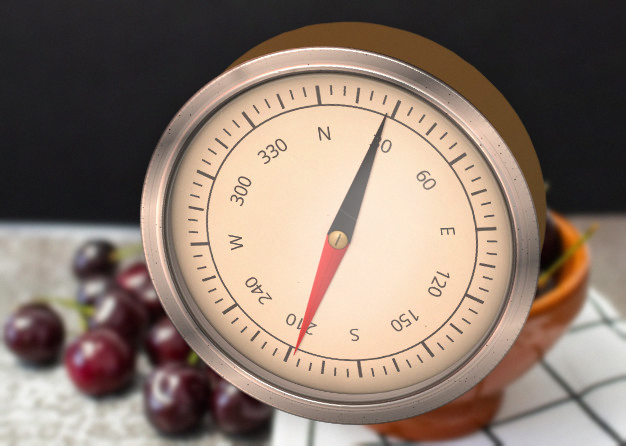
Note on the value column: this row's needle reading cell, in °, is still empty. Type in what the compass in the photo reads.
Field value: 207.5 °
